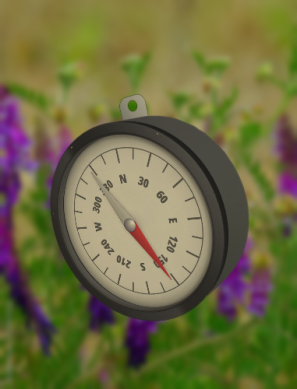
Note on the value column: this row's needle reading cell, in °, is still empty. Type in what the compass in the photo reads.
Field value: 150 °
